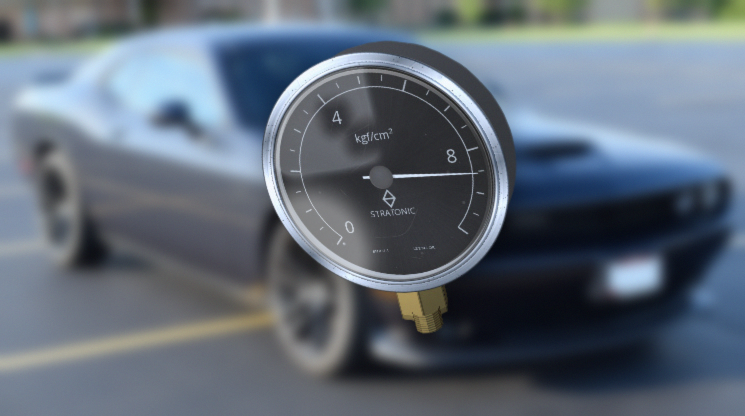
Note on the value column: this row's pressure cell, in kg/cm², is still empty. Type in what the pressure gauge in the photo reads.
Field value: 8.5 kg/cm²
